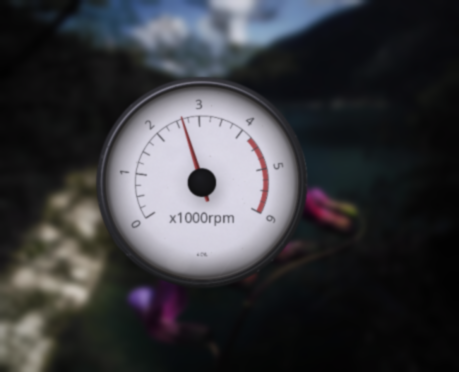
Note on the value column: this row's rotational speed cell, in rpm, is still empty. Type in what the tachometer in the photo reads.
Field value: 2625 rpm
